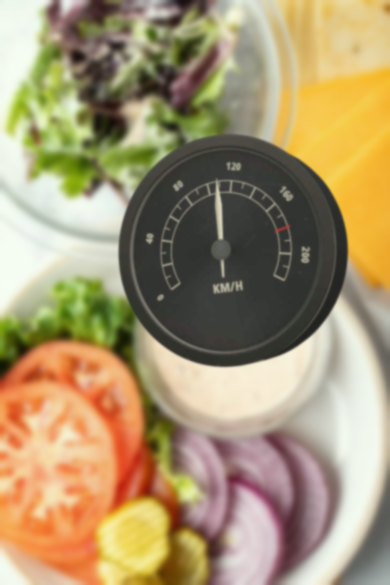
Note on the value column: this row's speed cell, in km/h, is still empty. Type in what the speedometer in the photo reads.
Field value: 110 km/h
